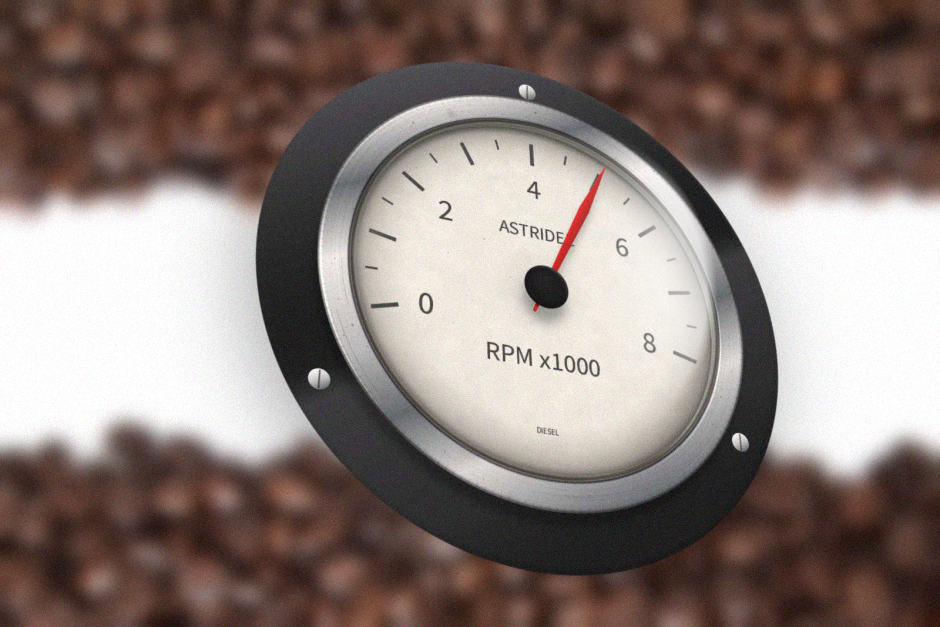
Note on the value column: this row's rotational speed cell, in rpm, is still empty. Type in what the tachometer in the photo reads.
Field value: 5000 rpm
